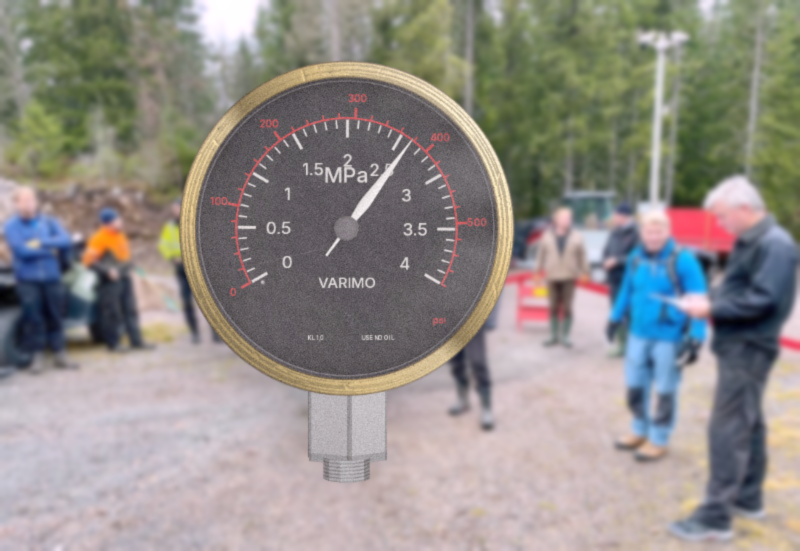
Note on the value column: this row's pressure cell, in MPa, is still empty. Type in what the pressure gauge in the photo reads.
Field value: 2.6 MPa
